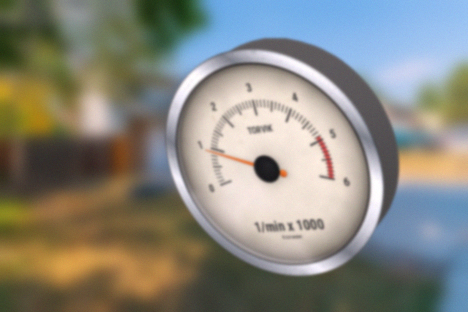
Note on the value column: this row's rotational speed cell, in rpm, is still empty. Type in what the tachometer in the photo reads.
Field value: 1000 rpm
